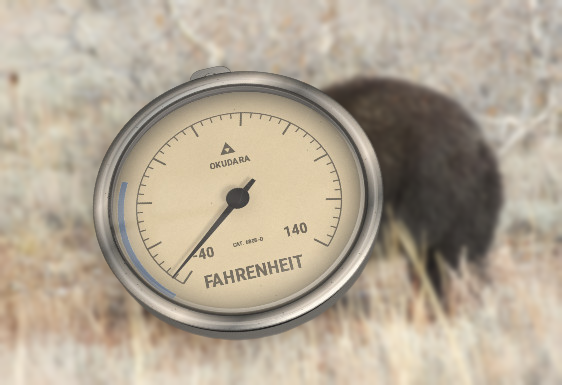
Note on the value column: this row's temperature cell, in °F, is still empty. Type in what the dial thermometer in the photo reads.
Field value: -36 °F
